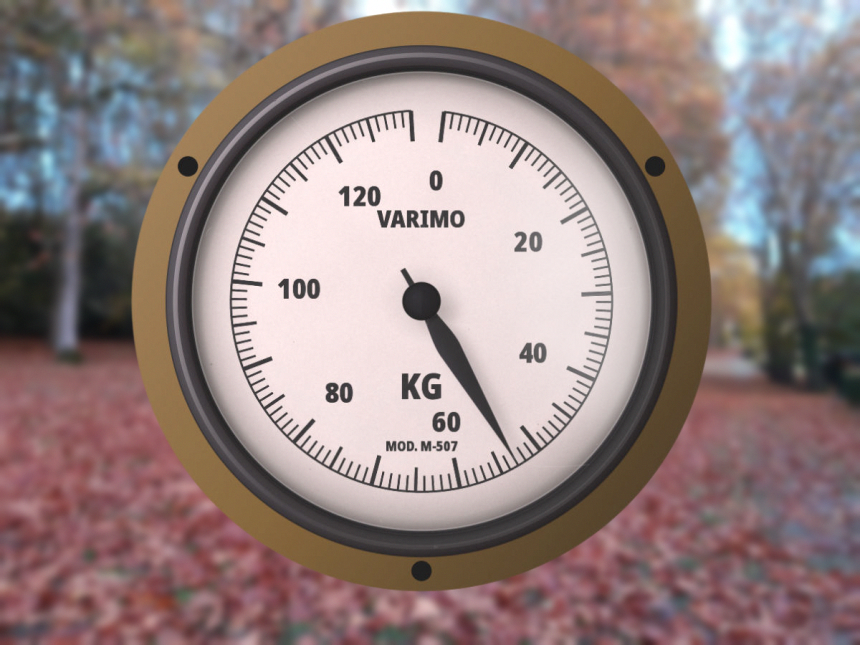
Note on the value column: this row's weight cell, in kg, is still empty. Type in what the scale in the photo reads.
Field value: 53 kg
